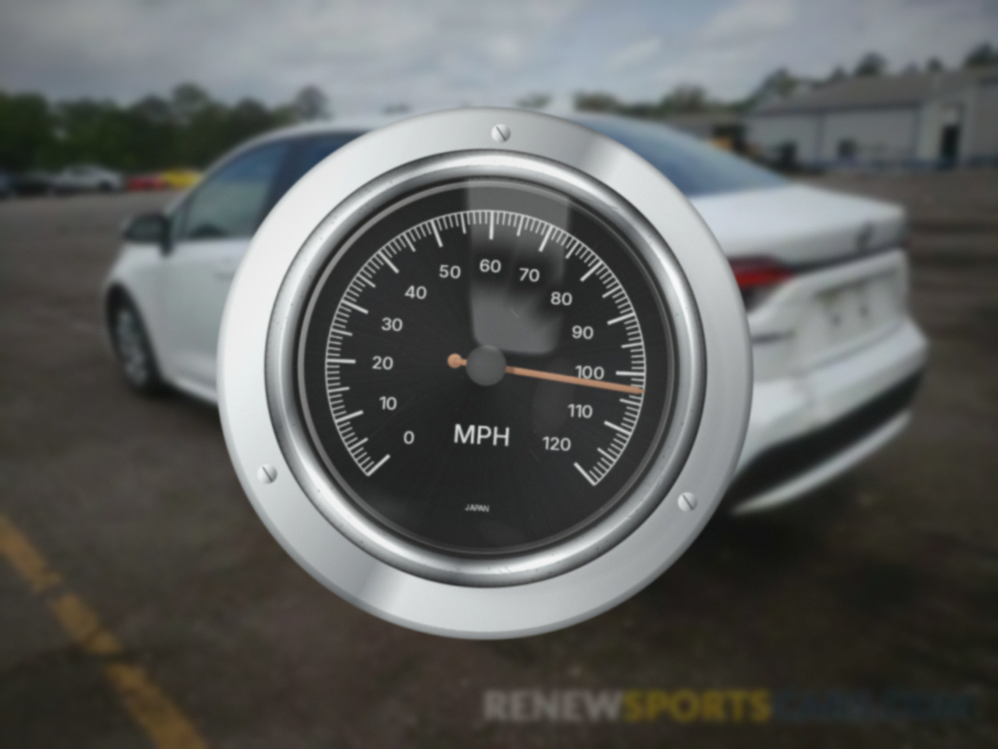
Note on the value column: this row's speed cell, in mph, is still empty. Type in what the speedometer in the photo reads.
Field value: 103 mph
